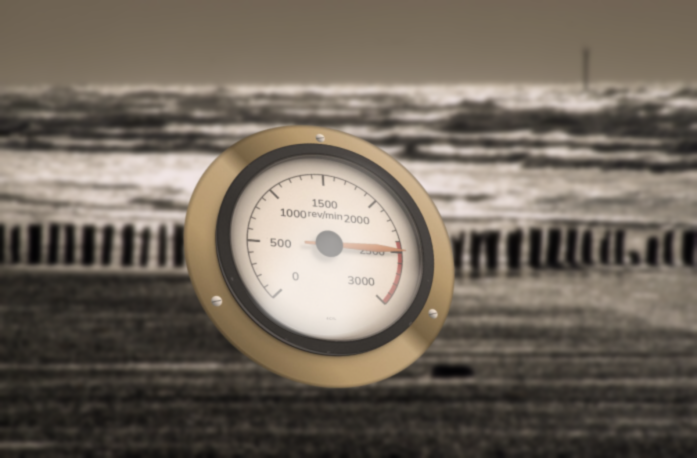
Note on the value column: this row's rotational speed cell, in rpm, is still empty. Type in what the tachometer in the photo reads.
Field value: 2500 rpm
